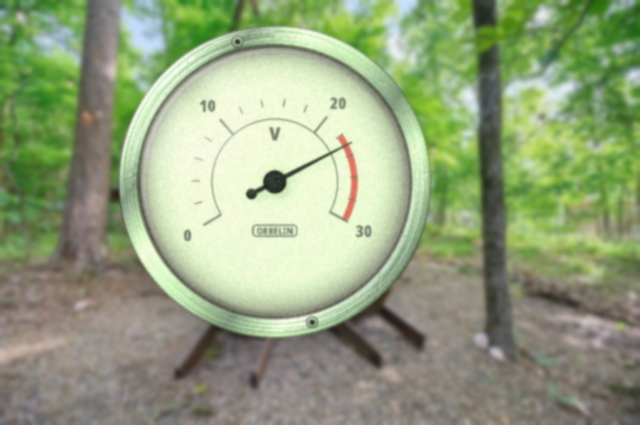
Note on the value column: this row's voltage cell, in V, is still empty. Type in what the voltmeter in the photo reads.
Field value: 23 V
